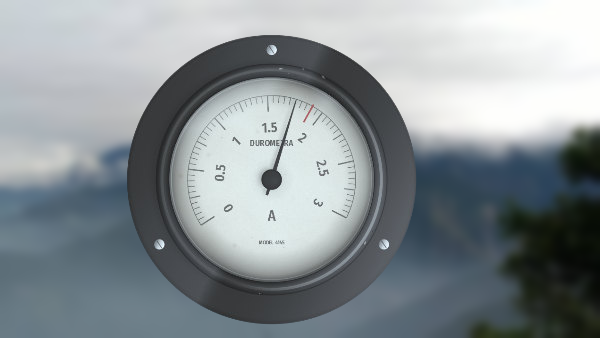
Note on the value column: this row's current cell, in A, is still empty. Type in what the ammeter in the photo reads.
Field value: 1.75 A
